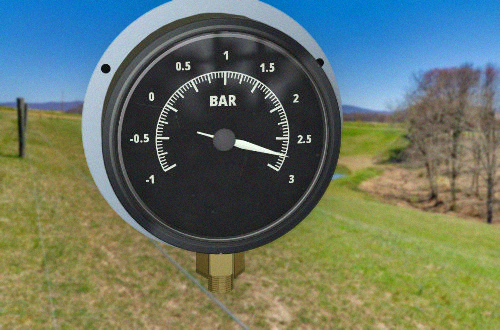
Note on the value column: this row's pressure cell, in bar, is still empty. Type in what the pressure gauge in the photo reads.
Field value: 2.75 bar
